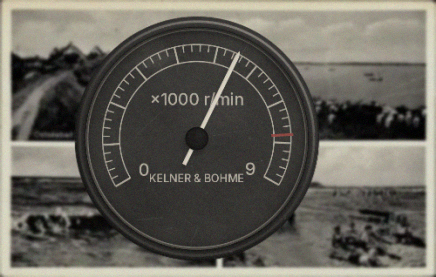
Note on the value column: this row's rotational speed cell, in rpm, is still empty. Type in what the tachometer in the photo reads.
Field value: 5500 rpm
